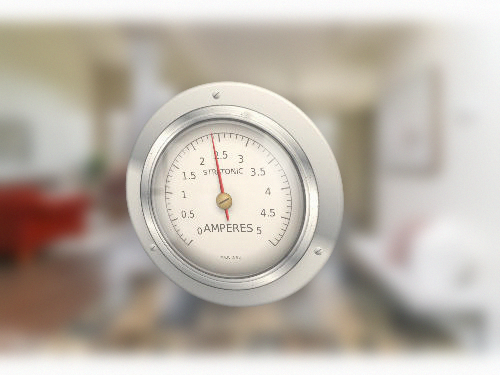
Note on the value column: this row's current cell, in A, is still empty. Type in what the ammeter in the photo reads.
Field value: 2.4 A
